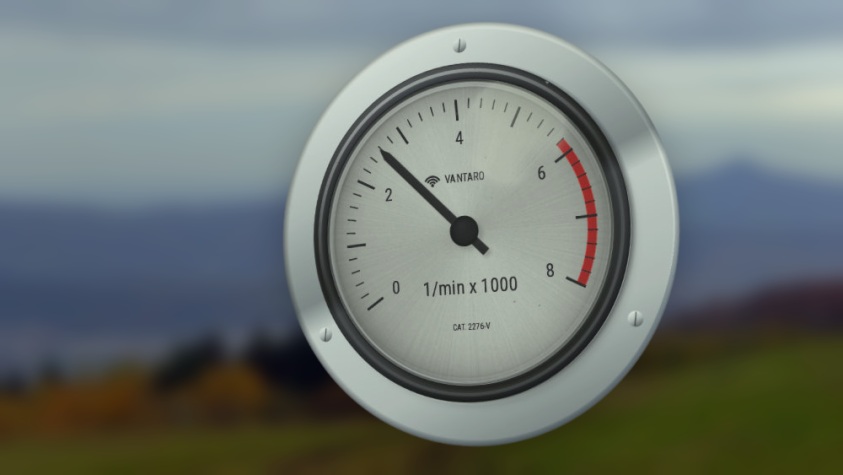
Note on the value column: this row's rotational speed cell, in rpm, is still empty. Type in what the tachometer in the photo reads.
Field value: 2600 rpm
